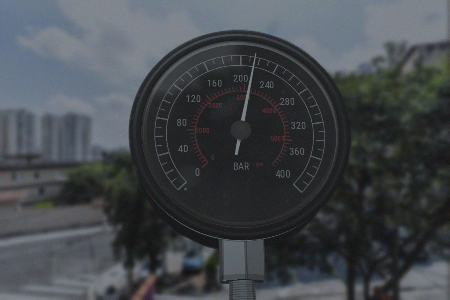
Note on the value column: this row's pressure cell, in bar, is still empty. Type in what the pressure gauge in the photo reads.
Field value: 215 bar
